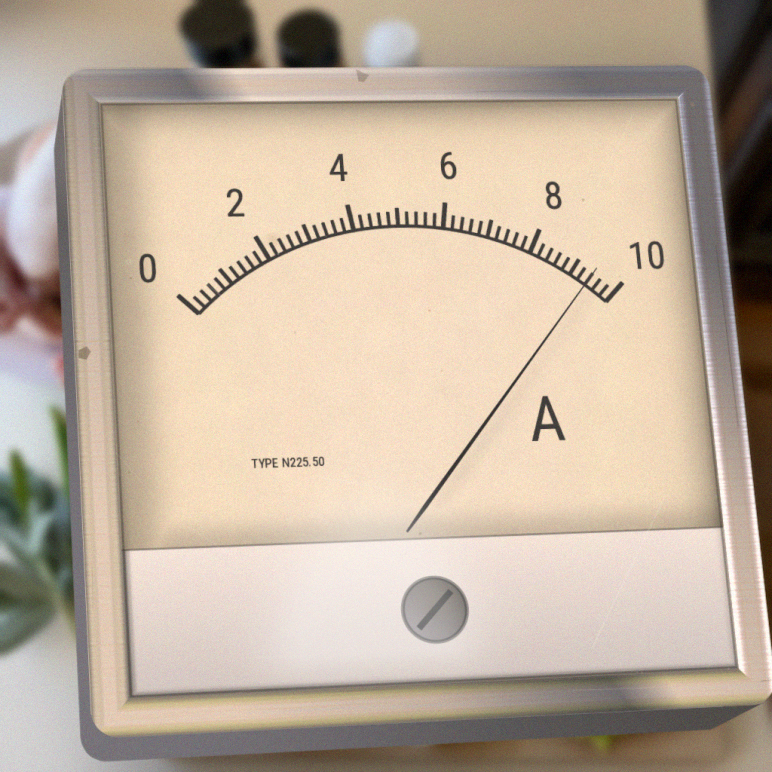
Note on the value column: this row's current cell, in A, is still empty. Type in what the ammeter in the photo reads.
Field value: 9.4 A
